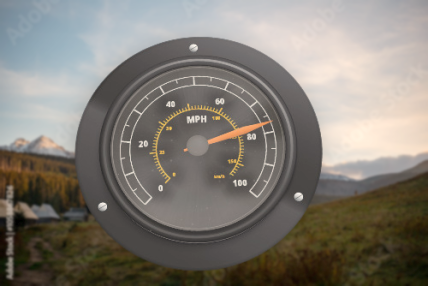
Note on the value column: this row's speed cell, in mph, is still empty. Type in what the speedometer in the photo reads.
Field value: 77.5 mph
